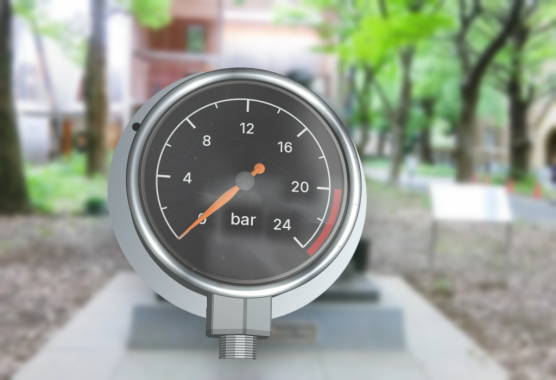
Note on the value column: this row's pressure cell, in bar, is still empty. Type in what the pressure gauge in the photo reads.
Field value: 0 bar
